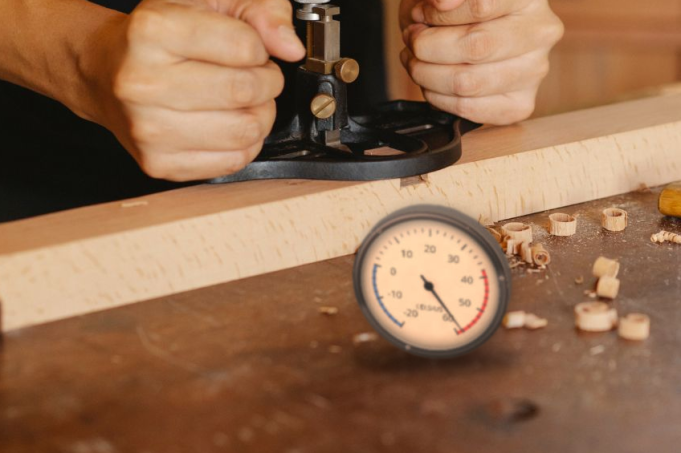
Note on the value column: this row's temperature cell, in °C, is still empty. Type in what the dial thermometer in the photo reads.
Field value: 58 °C
